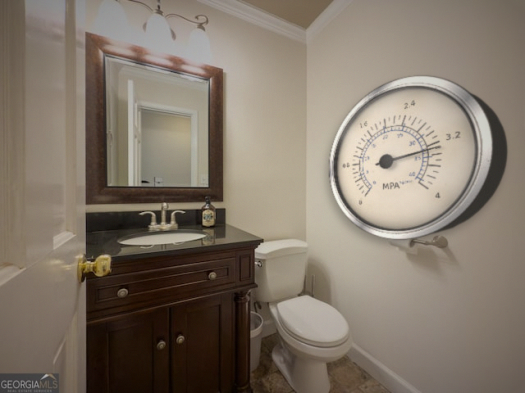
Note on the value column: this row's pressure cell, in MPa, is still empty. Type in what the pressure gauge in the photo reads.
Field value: 3.3 MPa
